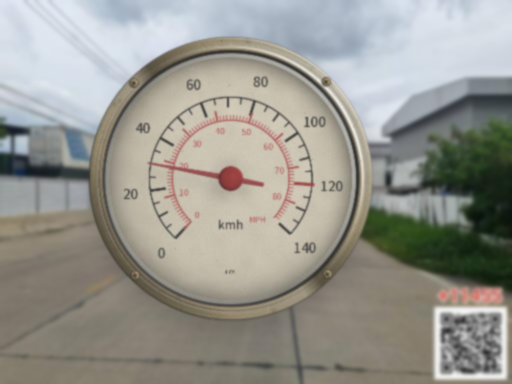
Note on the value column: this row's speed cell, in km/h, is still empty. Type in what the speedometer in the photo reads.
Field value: 30 km/h
